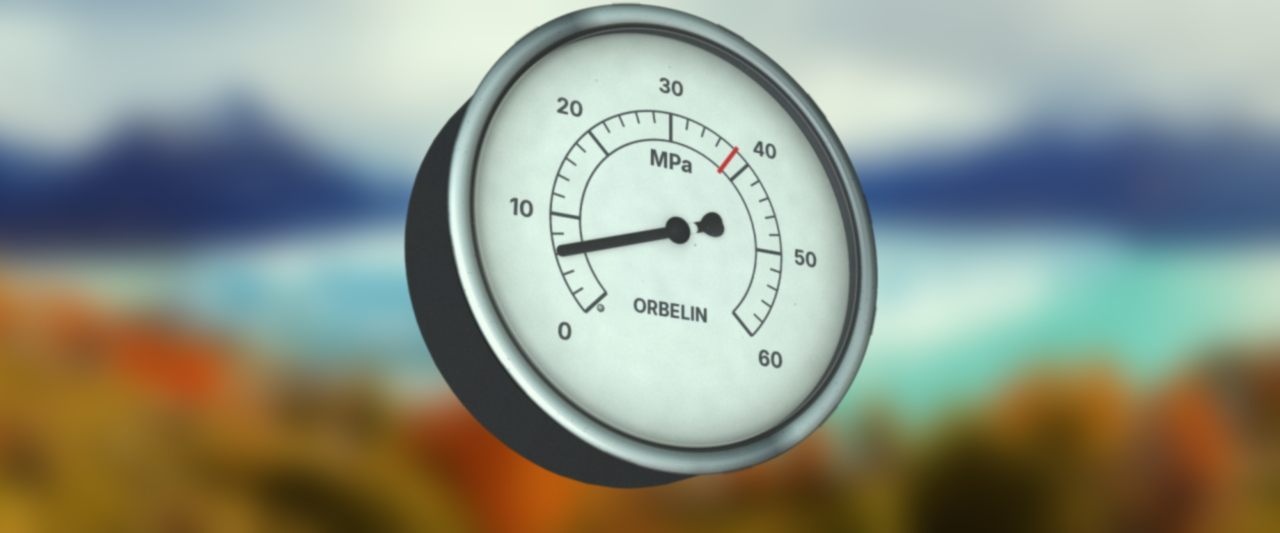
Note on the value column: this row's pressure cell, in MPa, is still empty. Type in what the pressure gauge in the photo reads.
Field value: 6 MPa
